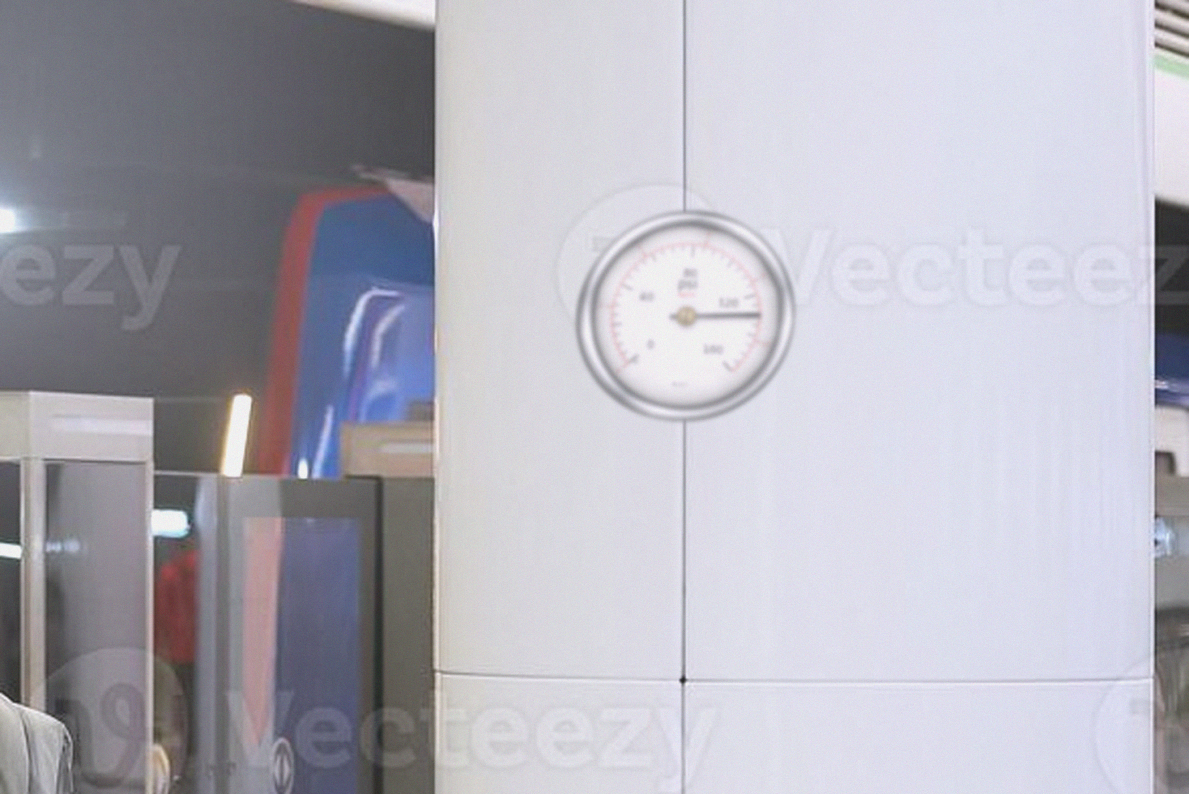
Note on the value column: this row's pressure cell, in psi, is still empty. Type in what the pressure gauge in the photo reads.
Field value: 130 psi
